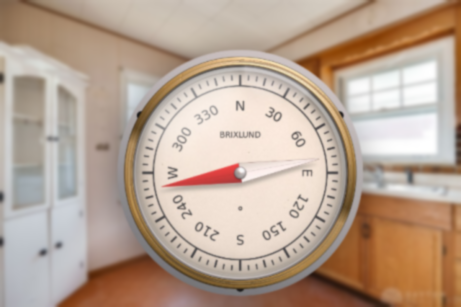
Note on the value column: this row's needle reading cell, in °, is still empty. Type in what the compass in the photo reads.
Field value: 260 °
